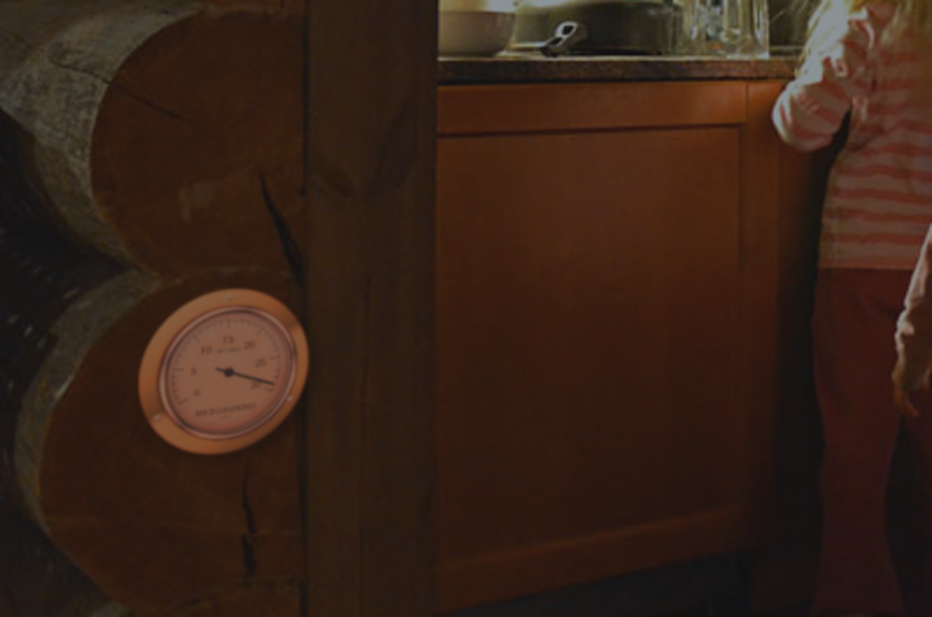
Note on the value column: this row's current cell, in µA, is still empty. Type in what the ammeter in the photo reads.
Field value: 29 µA
